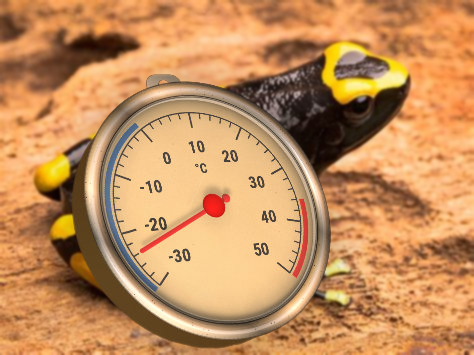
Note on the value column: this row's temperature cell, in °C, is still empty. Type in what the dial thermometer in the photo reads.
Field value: -24 °C
